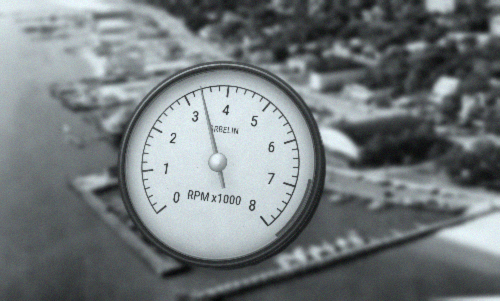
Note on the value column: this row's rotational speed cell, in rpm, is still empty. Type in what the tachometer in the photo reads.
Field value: 3400 rpm
